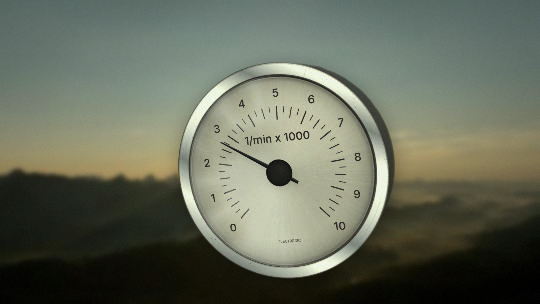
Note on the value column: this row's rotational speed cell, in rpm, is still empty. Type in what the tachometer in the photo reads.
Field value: 2750 rpm
